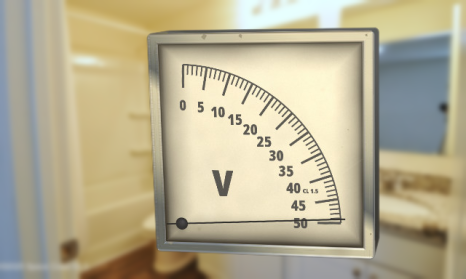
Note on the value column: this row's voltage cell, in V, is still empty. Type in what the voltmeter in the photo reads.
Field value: 49 V
